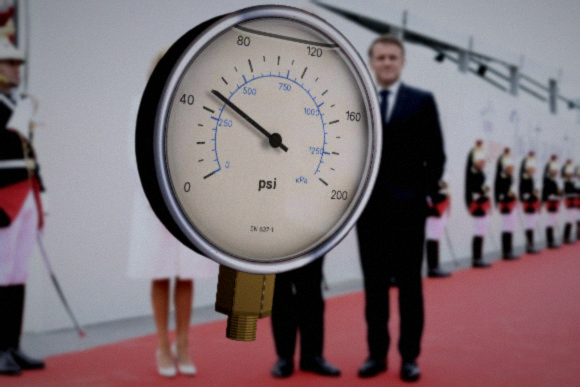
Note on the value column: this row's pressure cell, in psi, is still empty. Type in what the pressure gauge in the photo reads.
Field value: 50 psi
